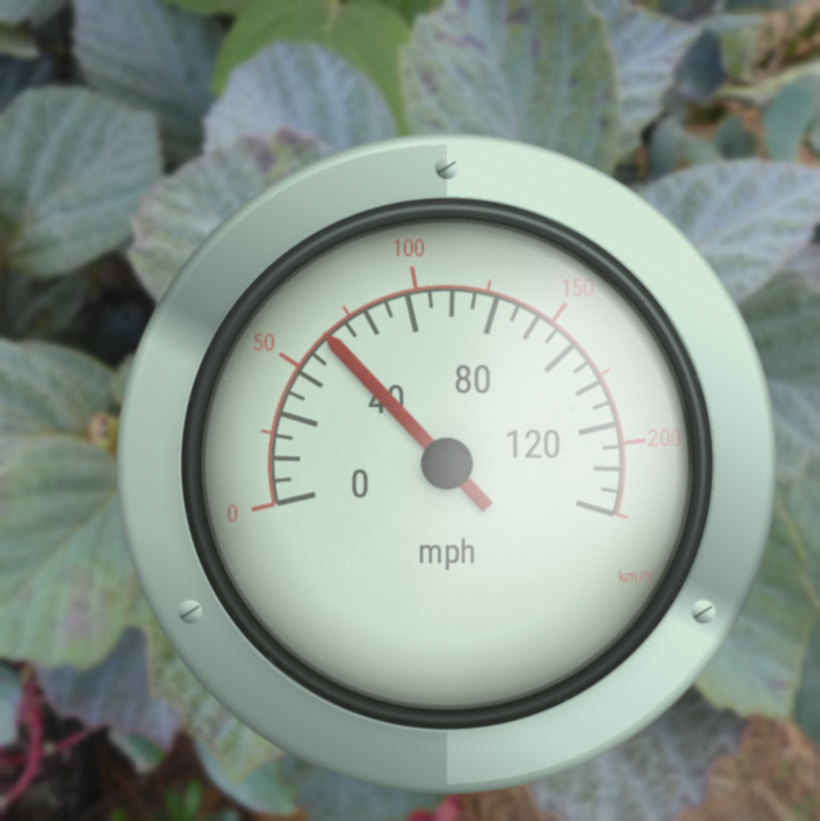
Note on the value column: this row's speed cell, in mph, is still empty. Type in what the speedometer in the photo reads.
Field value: 40 mph
